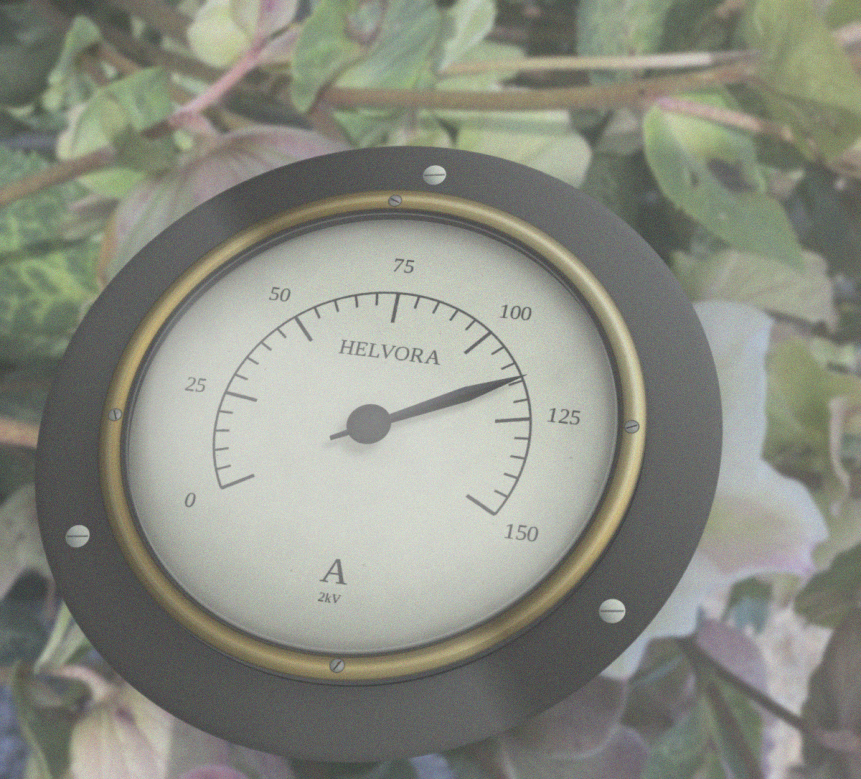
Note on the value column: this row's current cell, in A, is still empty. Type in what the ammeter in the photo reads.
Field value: 115 A
